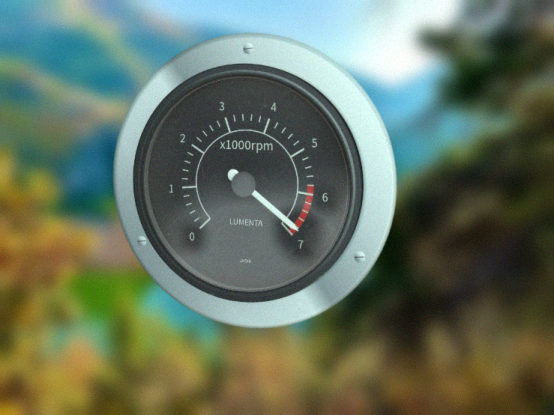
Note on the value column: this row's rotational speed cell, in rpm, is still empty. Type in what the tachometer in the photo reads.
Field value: 6800 rpm
